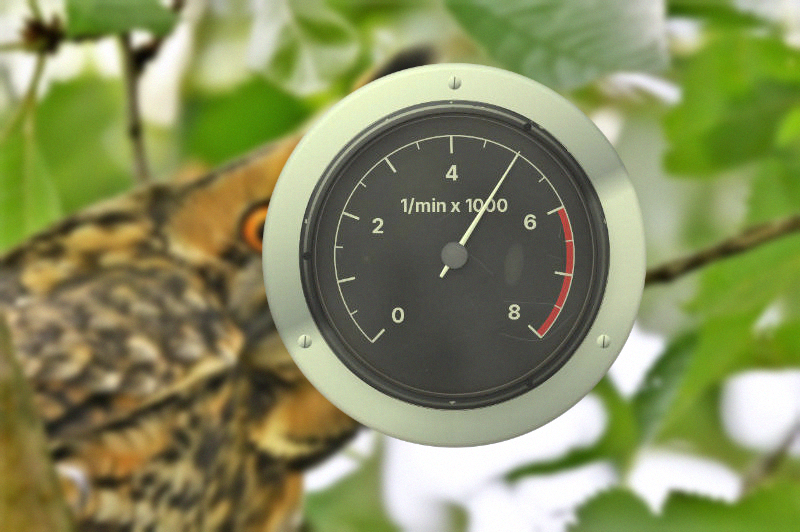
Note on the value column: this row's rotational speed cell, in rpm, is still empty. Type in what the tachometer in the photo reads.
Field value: 5000 rpm
